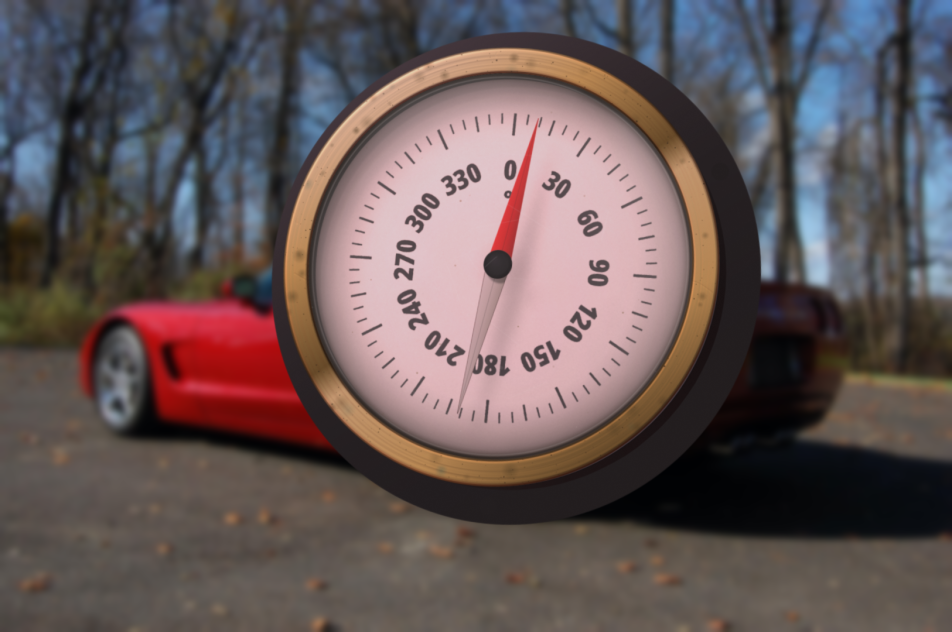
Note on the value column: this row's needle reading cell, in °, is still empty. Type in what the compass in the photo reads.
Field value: 10 °
